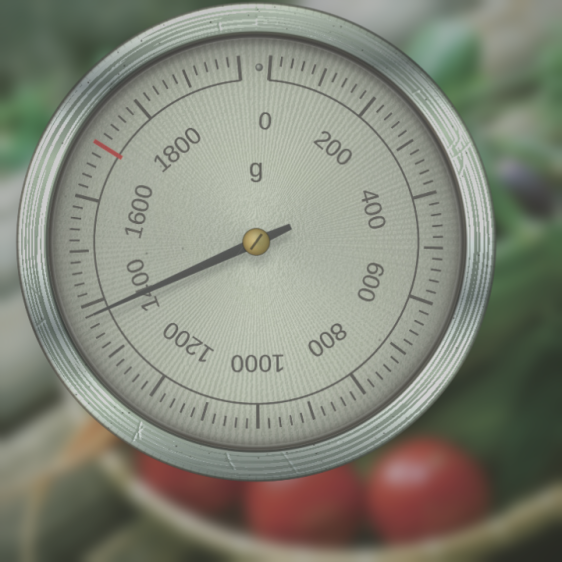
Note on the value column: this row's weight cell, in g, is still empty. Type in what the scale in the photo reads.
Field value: 1380 g
